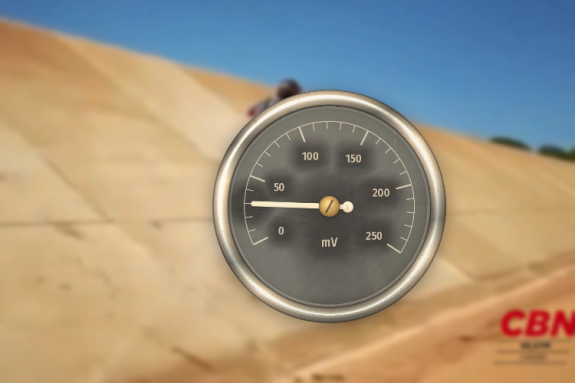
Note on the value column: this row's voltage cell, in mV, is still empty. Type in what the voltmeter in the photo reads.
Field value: 30 mV
